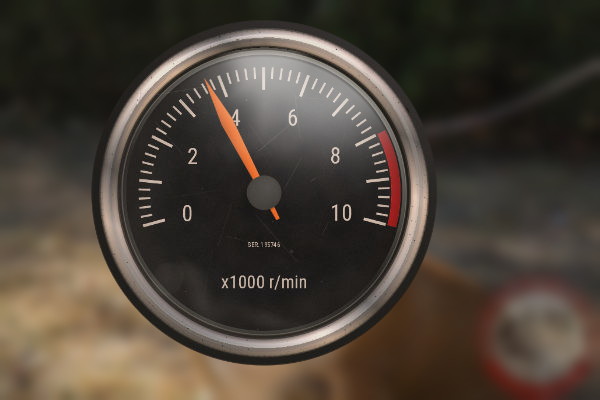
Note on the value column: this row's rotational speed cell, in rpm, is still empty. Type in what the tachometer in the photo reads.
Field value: 3700 rpm
